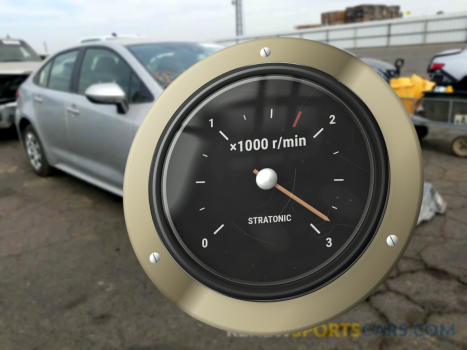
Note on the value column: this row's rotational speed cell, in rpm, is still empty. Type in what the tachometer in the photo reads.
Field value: 2875 rpm
